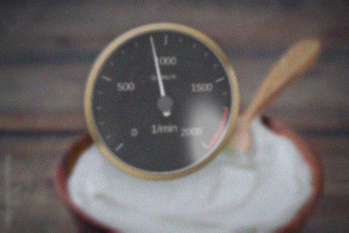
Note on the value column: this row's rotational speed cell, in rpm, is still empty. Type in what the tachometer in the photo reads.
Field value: 900 rpm
